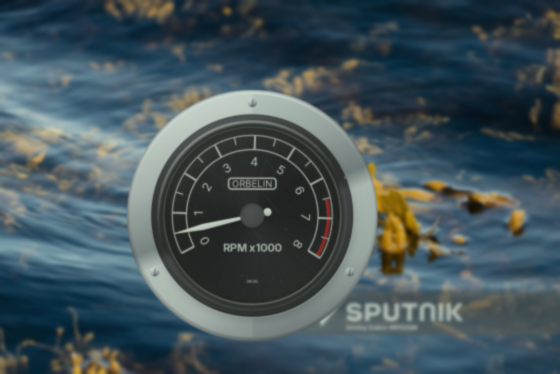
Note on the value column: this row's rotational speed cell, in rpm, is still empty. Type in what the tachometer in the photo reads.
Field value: 500 rpm
